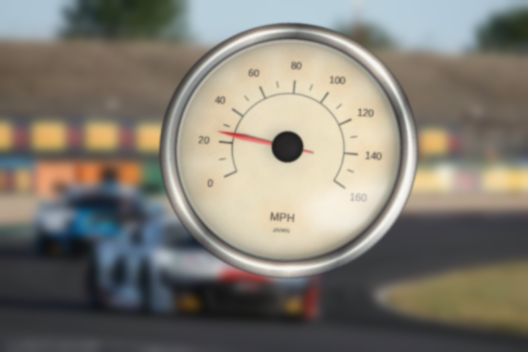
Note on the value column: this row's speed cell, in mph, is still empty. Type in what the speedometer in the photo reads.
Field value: 25 mph
